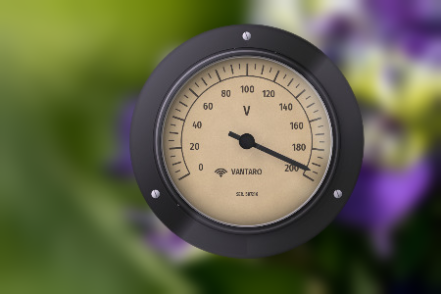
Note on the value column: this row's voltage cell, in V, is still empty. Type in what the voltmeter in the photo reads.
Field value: 195 V
